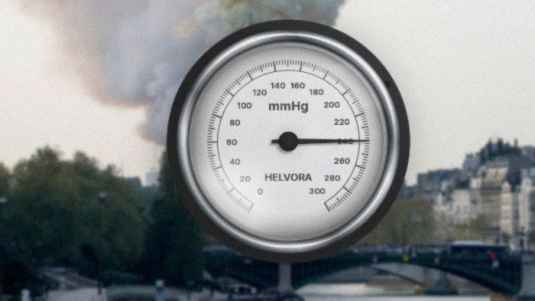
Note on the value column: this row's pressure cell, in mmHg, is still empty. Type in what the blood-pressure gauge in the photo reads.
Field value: 240 mmHg
